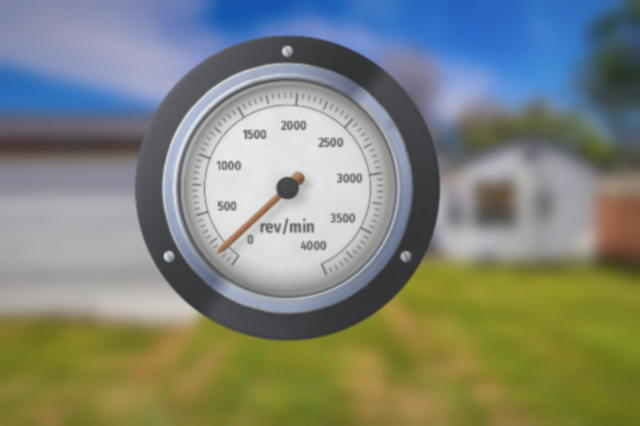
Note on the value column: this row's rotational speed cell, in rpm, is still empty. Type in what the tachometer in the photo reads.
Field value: 150 rpm
